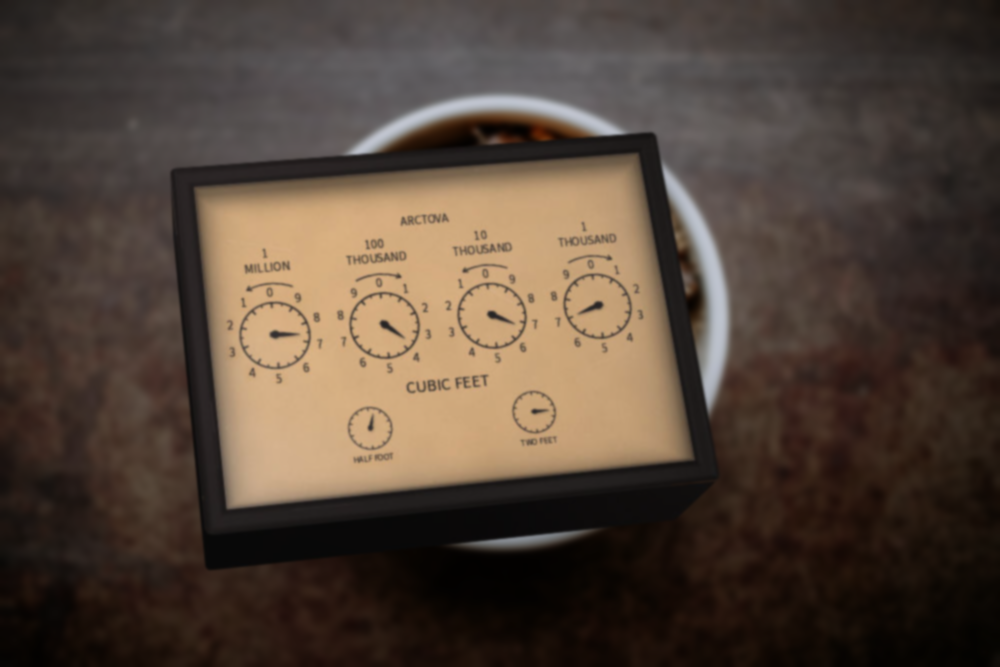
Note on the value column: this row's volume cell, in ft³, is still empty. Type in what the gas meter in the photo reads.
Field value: 736700 ft³
